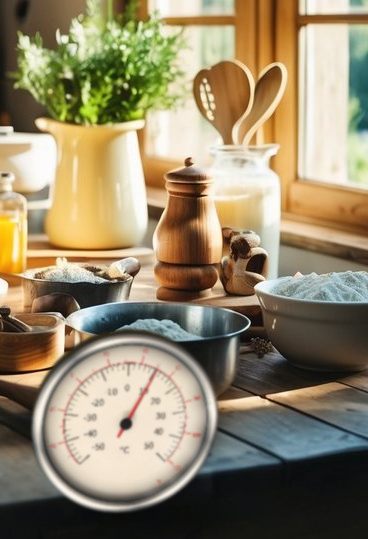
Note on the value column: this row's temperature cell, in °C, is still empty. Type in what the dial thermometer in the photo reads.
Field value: 10 °C
